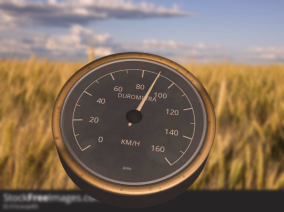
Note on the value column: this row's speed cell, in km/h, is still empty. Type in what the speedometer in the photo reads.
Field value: 90 km/h
